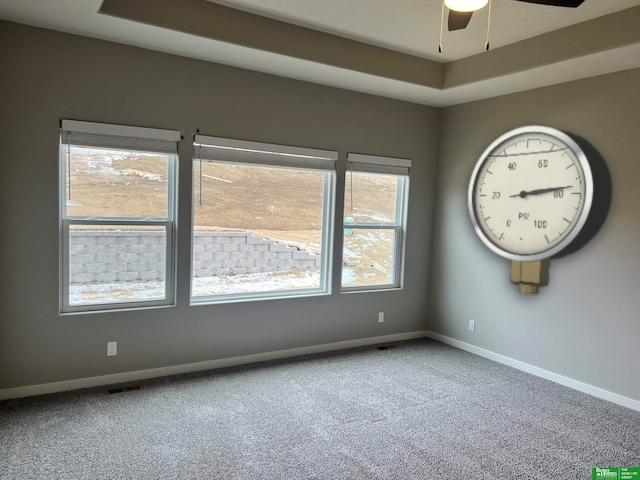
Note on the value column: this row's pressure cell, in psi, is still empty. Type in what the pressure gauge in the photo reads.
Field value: 77.5 psi
